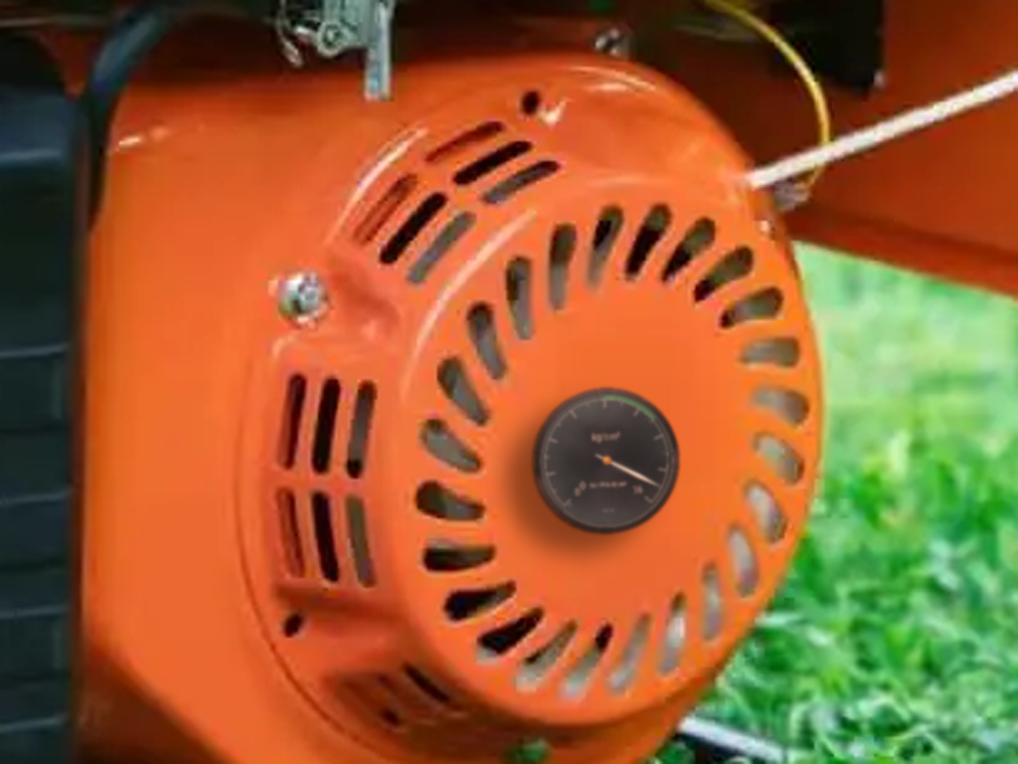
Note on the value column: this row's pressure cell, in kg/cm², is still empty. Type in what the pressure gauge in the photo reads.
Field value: 15 kg/cm²
